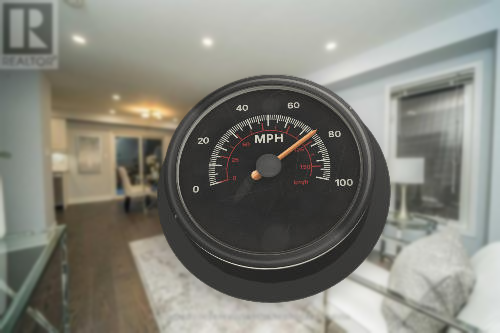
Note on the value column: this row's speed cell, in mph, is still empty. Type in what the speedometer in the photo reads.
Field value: 75 mph
